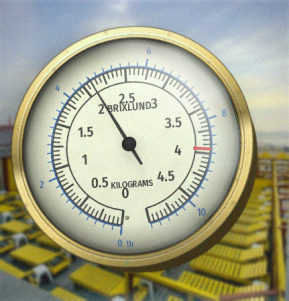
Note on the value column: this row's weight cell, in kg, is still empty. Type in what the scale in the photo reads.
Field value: 2.1 kg
